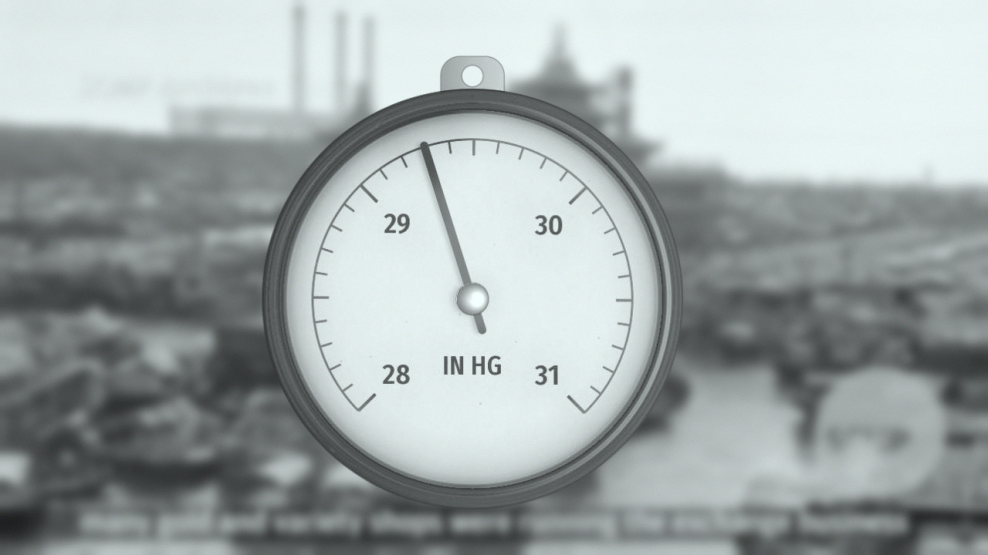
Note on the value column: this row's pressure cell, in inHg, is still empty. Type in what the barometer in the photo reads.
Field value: 29.3 inHg
